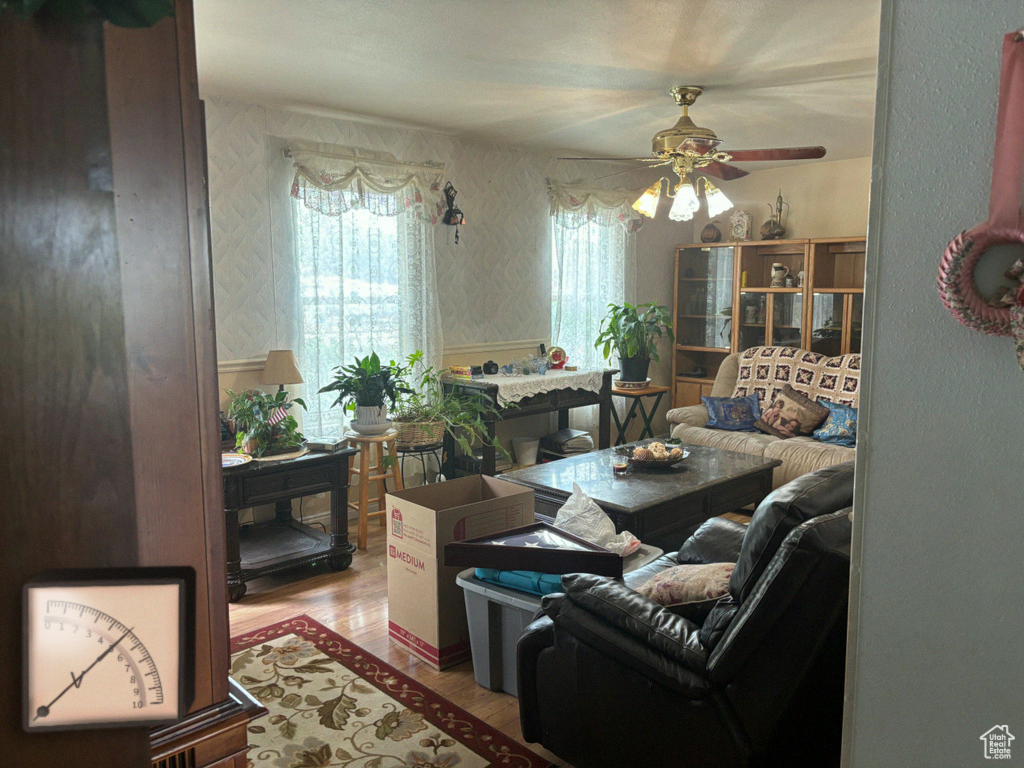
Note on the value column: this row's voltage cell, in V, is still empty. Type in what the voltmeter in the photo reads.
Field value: 5 V
